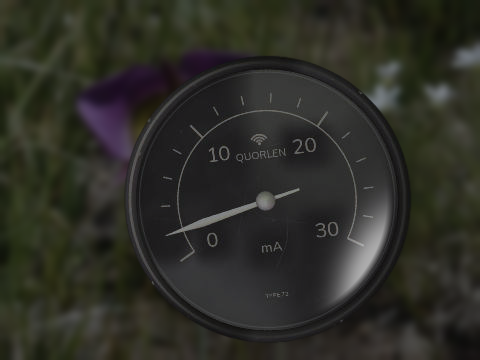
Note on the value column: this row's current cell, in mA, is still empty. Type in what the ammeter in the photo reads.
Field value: 2 mA
